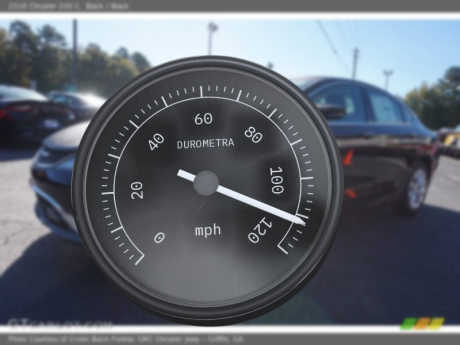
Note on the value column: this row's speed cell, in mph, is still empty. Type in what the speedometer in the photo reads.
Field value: 112 mph
